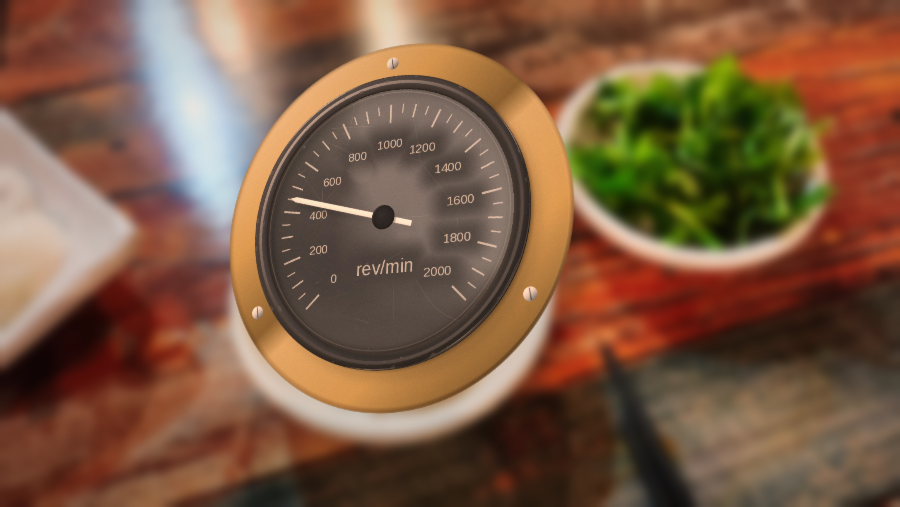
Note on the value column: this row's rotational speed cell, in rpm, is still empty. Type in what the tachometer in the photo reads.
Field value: 450 rpm
